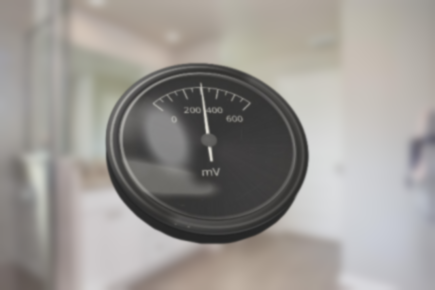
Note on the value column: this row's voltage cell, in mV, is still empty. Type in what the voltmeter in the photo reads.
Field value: 300 mV
